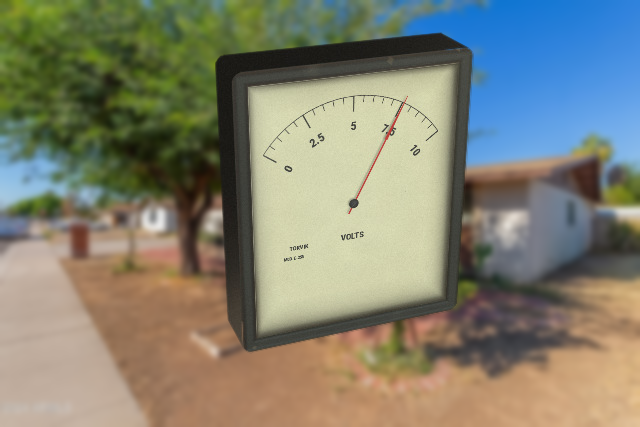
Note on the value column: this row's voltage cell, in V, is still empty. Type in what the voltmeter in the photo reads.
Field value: 7.5 V
